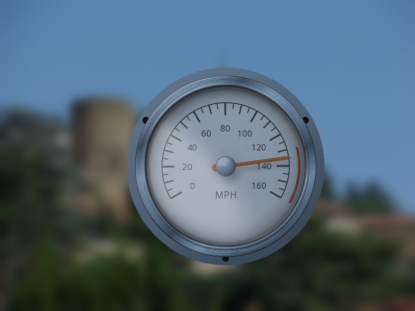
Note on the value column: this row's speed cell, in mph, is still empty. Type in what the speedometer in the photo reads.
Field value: 135 mph
